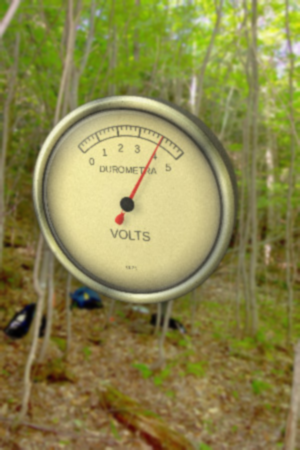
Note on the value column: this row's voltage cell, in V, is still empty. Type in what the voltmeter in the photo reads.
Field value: 4 V
